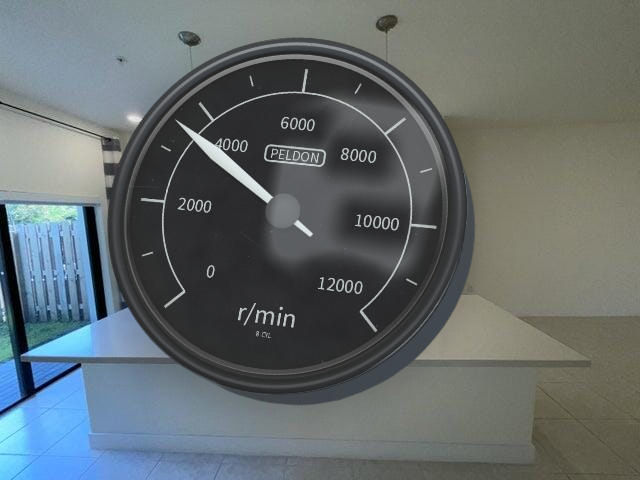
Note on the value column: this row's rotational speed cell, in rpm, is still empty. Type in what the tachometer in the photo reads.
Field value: 3500 rpm
